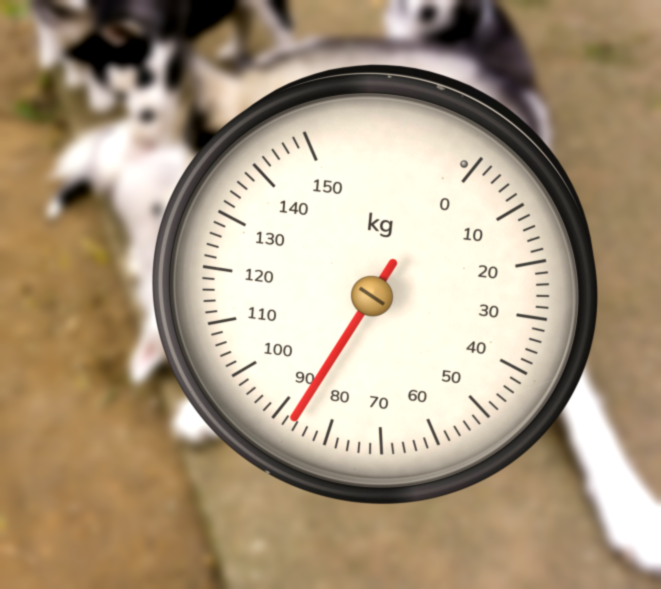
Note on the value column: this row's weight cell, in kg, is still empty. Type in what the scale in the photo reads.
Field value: 87 kg
